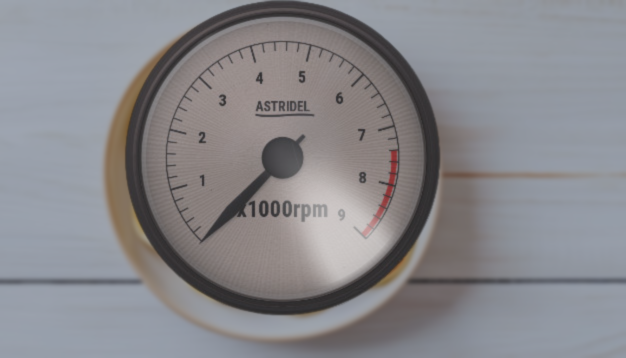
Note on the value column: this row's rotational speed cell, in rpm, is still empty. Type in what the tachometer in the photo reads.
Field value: 0 rpm
